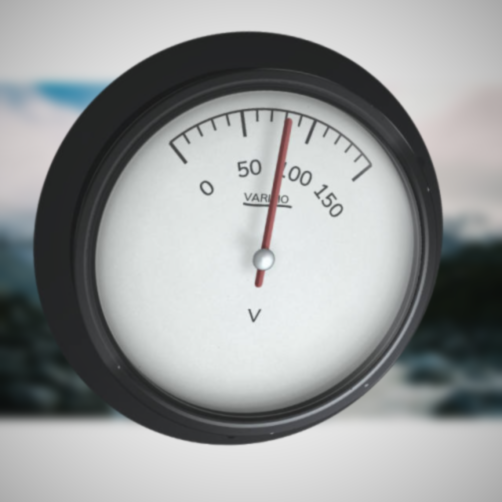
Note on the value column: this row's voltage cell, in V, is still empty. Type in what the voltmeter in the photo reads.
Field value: 80 V
